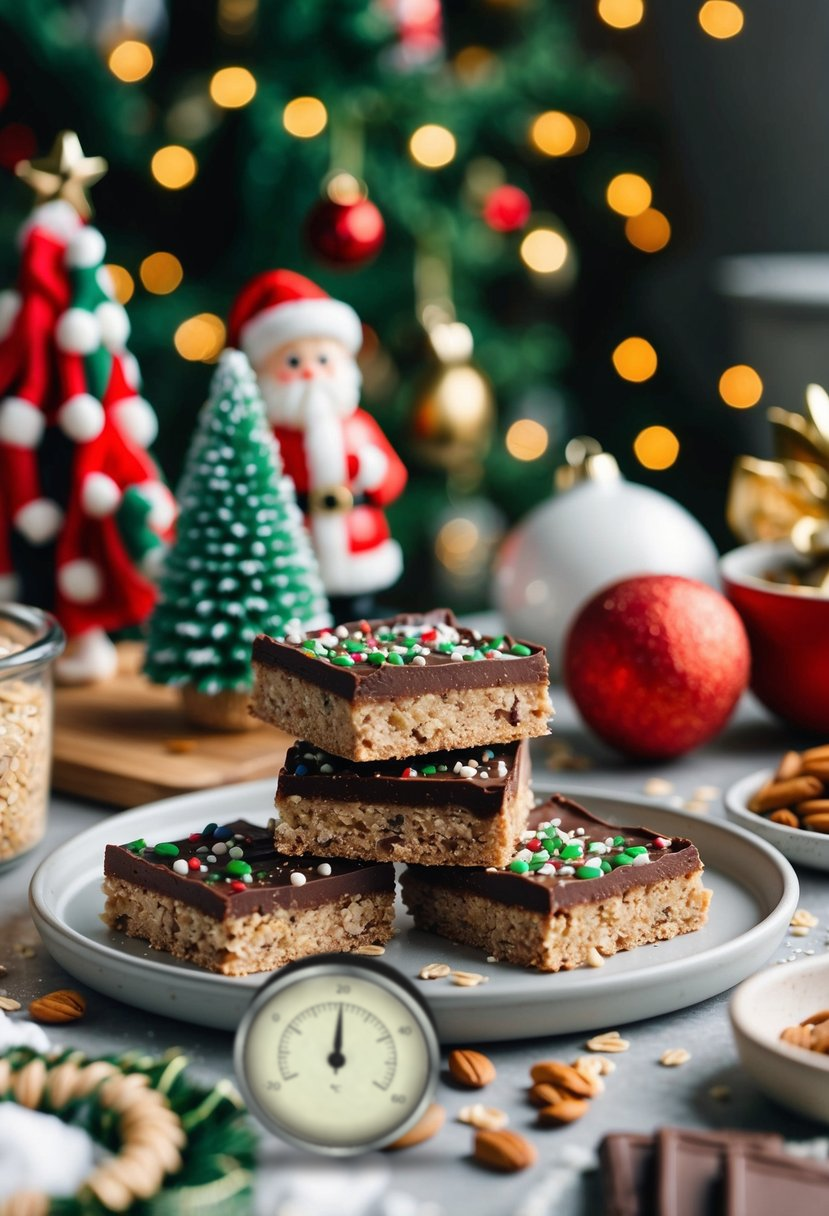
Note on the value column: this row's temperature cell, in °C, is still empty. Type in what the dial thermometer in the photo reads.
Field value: 20 °C
